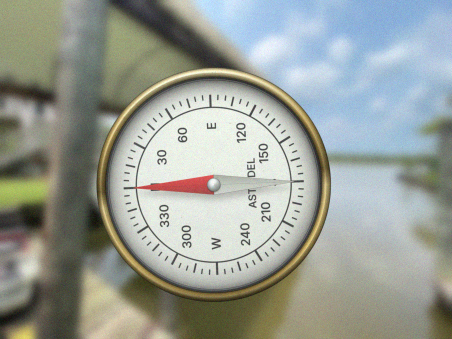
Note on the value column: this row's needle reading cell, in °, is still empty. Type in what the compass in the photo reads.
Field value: 0 °
